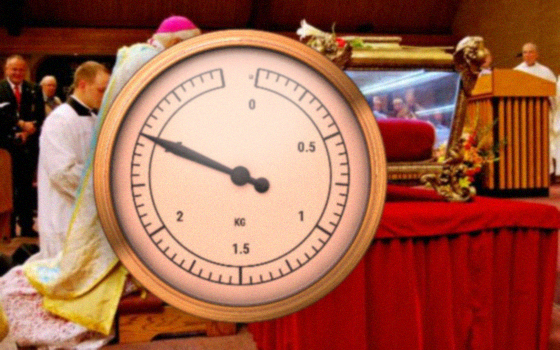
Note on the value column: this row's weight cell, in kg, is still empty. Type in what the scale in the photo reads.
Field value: 2.5 kg
